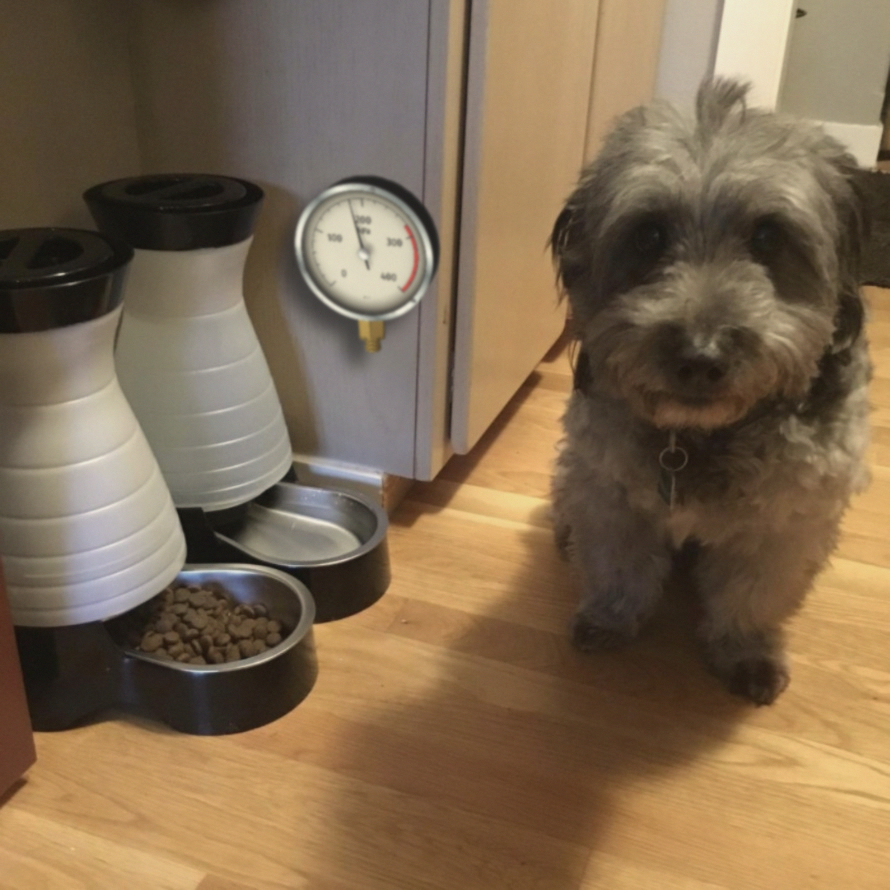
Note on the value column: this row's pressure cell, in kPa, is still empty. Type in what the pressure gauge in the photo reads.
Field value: 180 kPa
